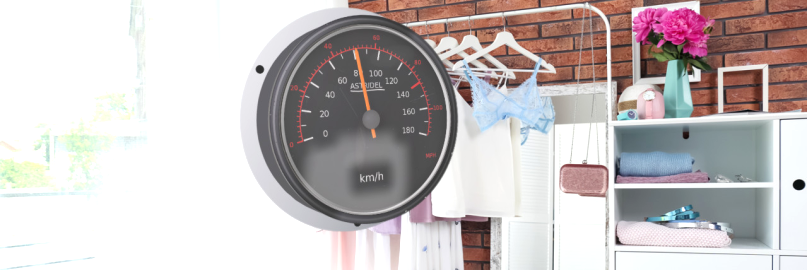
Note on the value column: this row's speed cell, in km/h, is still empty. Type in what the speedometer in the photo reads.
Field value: 80 km/h
